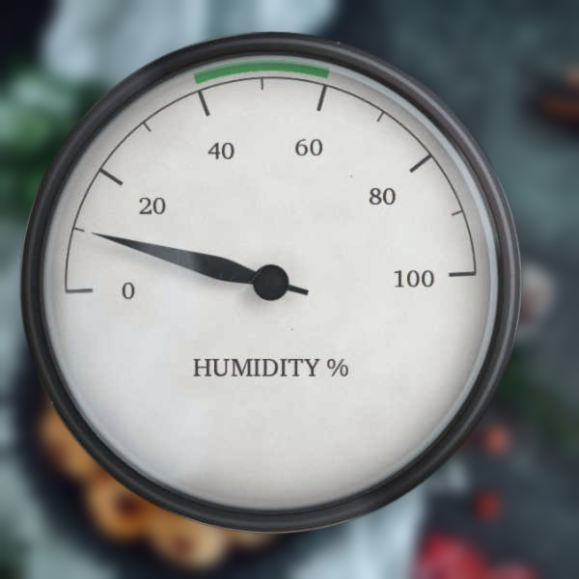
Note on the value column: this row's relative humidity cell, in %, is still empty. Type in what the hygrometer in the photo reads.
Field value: 10 %
